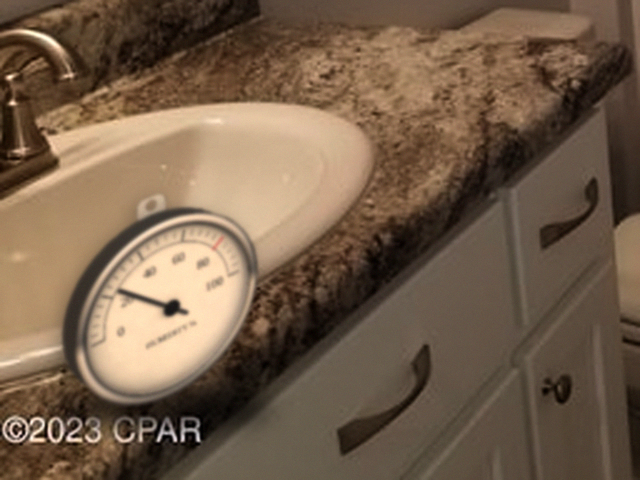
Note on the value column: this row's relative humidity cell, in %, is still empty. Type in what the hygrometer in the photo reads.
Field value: 24 %
